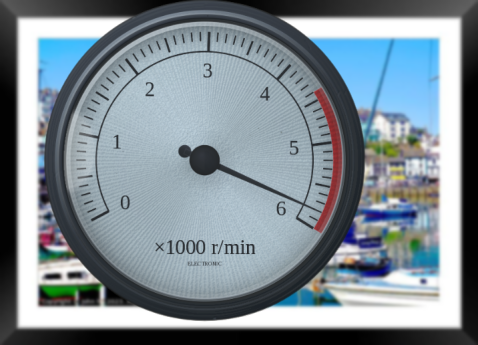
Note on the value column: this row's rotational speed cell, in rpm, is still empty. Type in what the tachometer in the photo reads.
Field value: 5800 rpm
